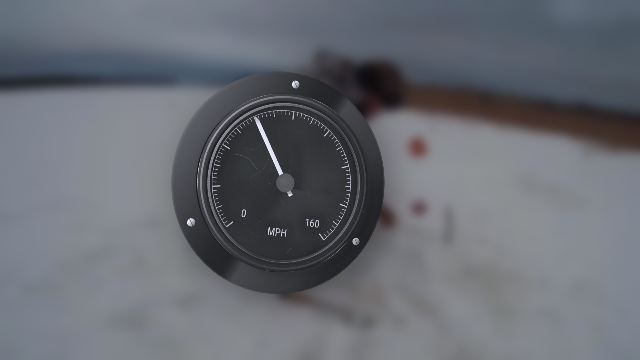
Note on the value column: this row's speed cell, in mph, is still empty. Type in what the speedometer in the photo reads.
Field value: 60 mph
